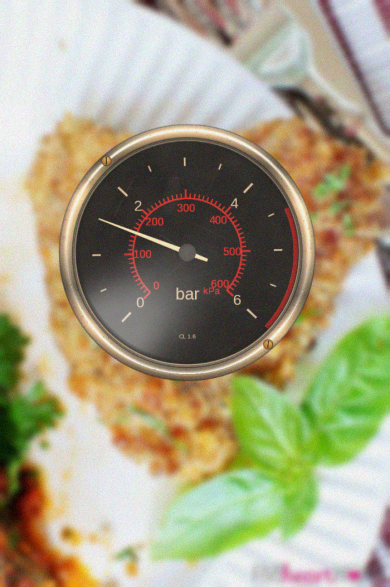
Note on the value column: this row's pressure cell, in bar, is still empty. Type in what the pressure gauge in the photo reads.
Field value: 1.5 bar
